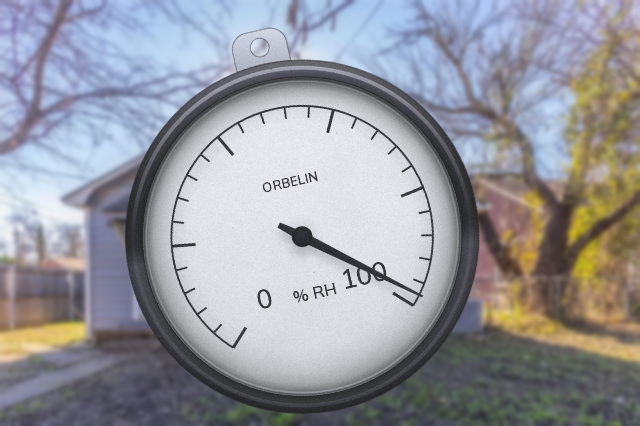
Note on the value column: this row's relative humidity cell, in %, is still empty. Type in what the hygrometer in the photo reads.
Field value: 98 %
